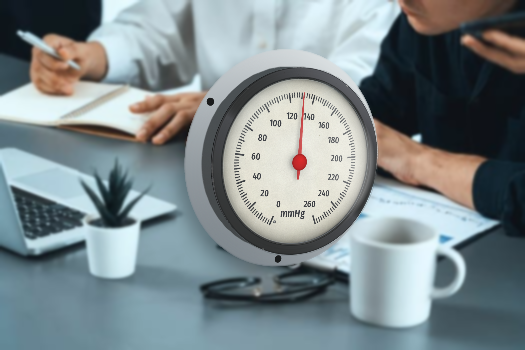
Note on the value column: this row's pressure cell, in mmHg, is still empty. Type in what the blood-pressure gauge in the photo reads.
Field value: 130 mmHg
